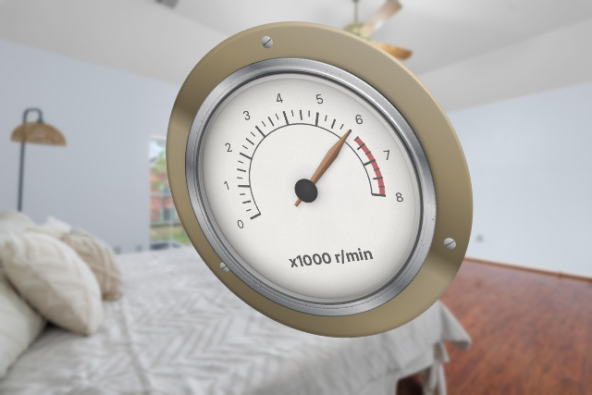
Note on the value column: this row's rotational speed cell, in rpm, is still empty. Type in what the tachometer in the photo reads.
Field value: 6000 rpm
